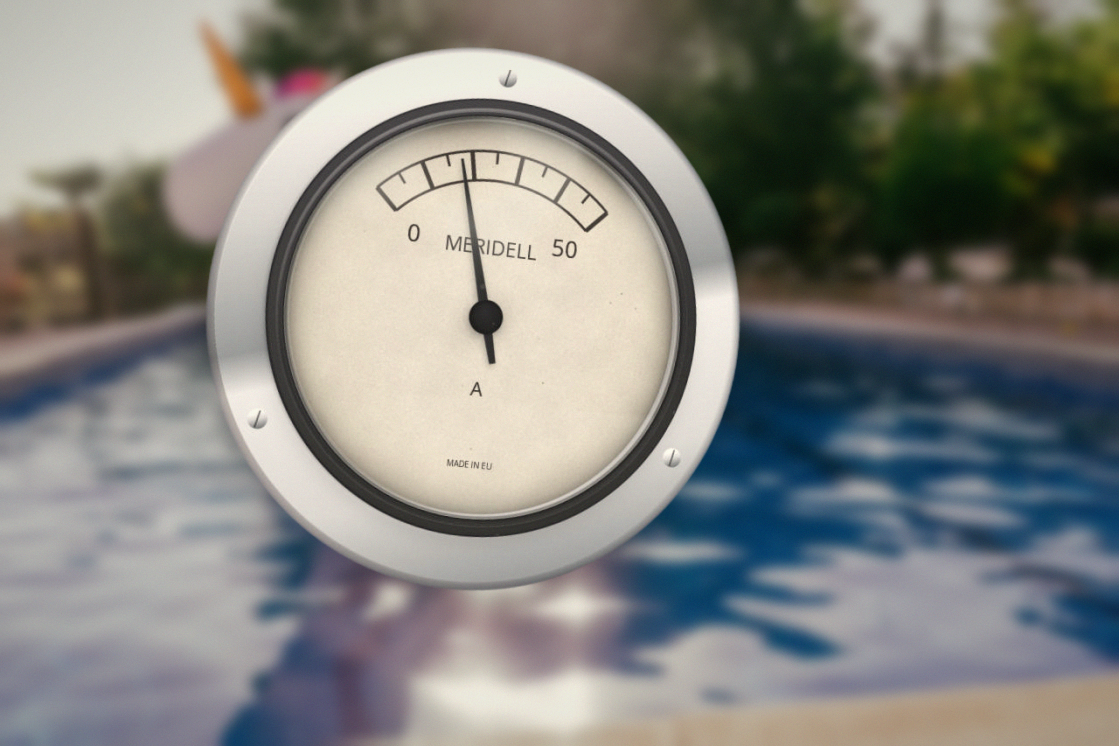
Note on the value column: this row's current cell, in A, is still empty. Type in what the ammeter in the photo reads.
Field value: 17.5 A
